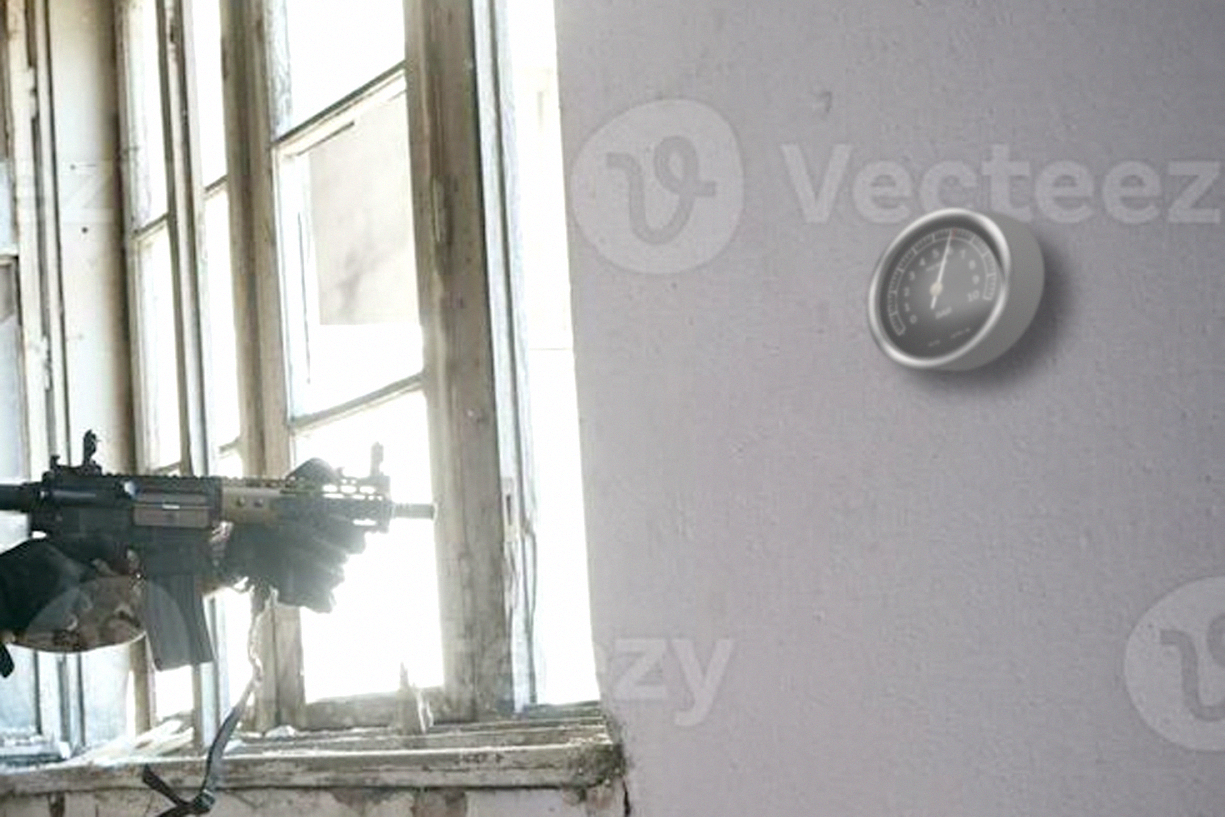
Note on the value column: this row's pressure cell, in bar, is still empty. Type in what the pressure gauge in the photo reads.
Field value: 6 bar
